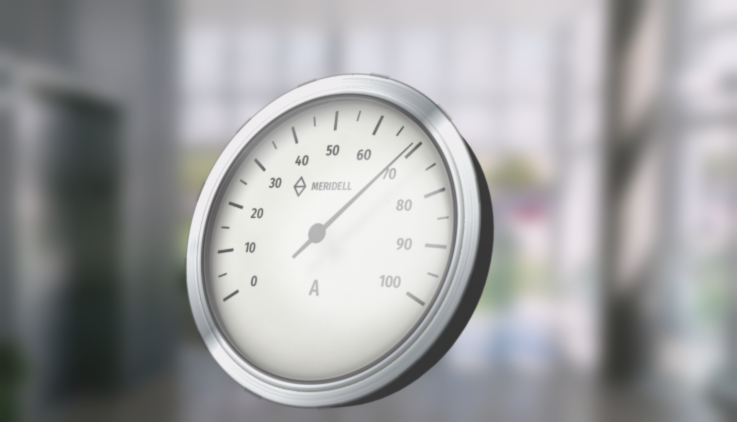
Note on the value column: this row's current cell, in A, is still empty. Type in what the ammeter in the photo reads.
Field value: 70 A
